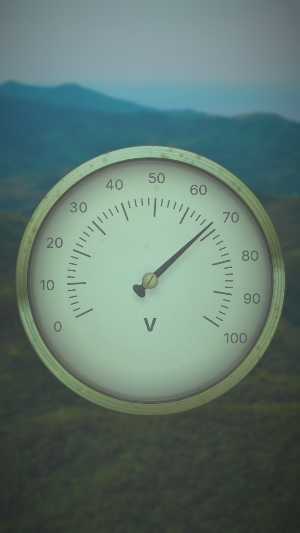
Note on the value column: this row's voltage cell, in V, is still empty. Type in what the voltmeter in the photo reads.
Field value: 68 V
